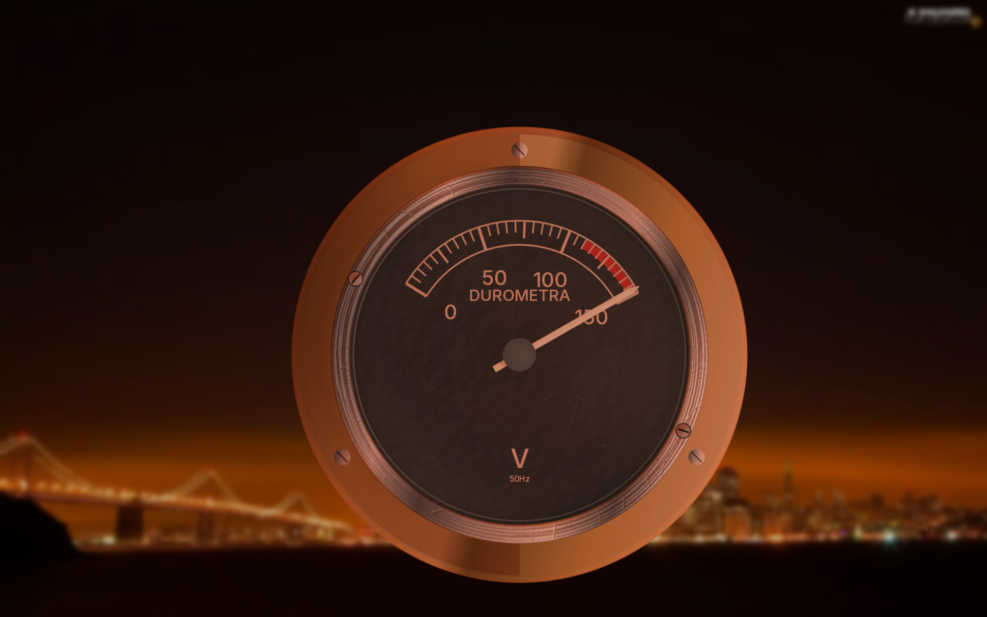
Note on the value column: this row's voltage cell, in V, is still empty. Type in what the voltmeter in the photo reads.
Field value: 147.5 V
